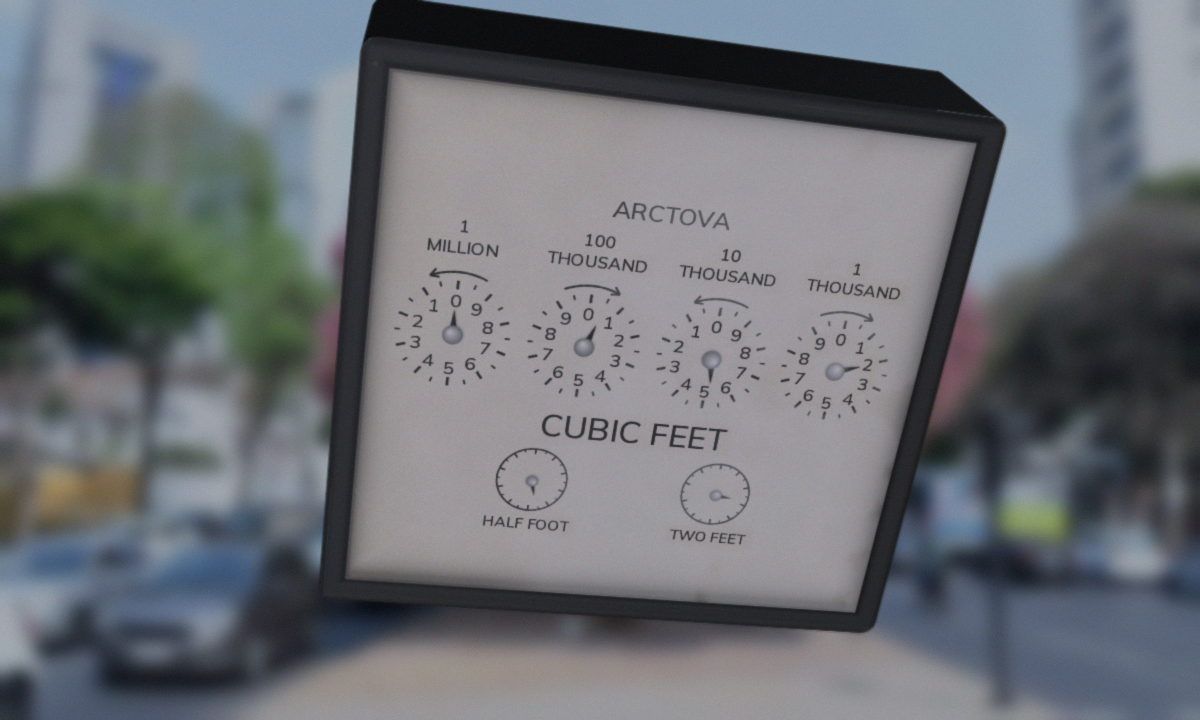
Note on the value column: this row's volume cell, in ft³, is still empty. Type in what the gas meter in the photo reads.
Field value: 5200 ft³
